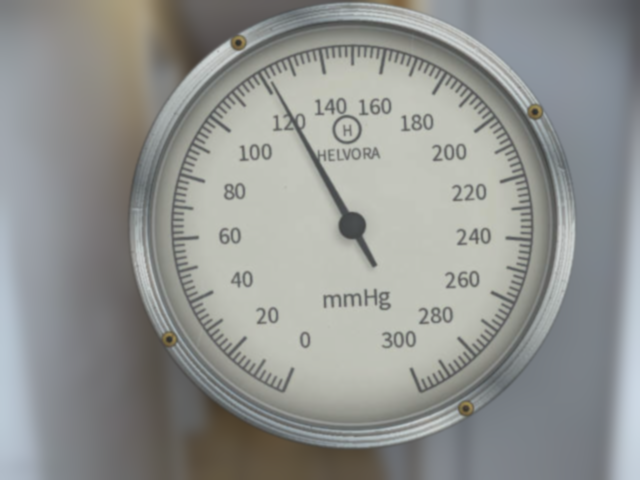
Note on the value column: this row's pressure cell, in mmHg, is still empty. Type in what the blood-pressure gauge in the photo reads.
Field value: 122 mmHg
